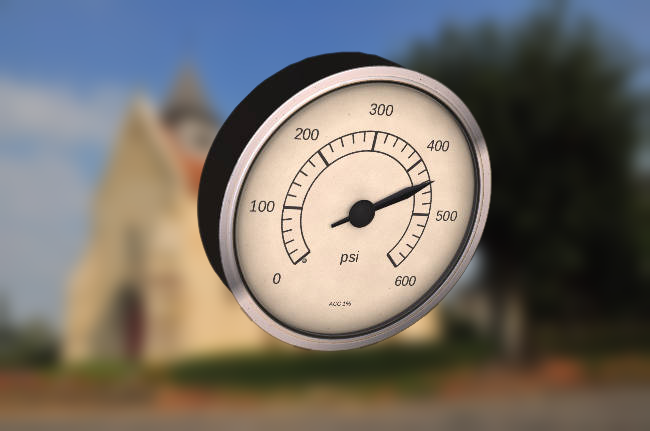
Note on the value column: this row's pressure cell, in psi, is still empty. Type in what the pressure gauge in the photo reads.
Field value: 440 psi
